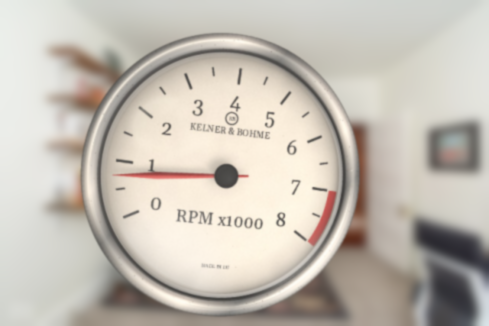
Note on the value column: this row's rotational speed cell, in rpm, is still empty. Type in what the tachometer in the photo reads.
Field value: 750 rpm
